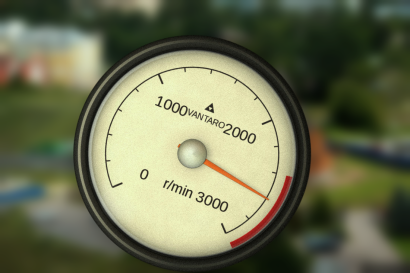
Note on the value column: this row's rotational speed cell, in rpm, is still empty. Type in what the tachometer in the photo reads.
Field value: 2600 rpm
